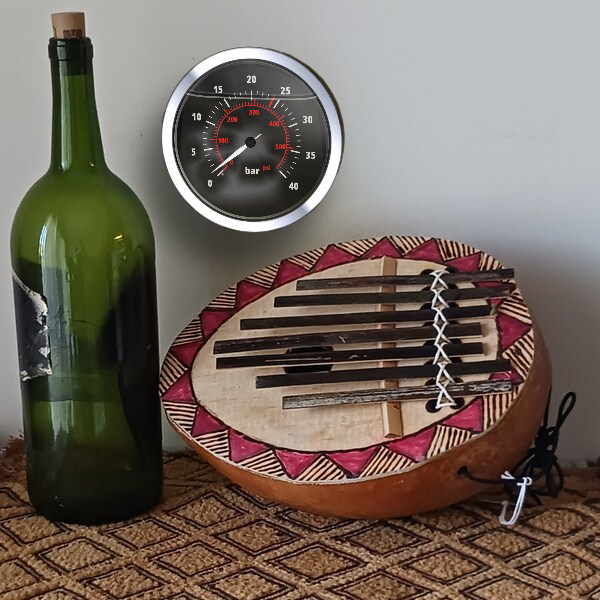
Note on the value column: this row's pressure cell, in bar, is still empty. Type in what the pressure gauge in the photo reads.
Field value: 1 bar
